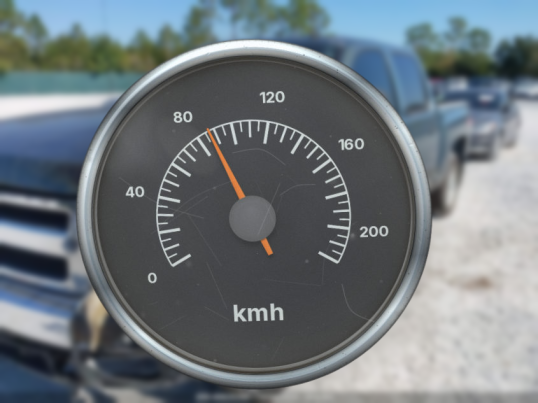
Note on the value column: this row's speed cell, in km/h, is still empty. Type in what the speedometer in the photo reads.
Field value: 87.5 km/h
